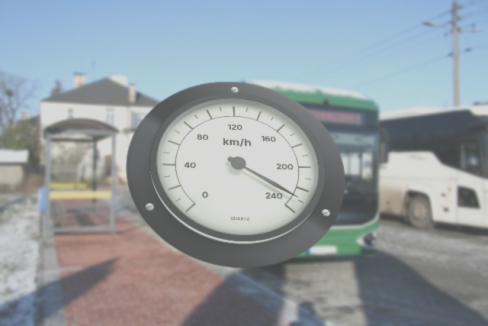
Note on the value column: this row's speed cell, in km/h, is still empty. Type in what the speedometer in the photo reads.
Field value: 230 km/h
